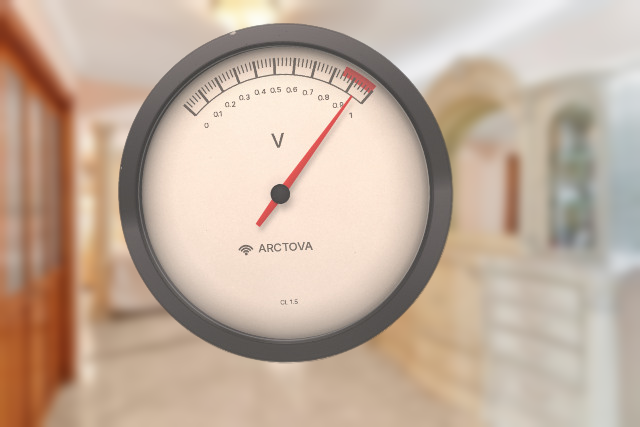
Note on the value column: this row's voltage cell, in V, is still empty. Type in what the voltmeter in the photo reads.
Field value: 0.94 V
